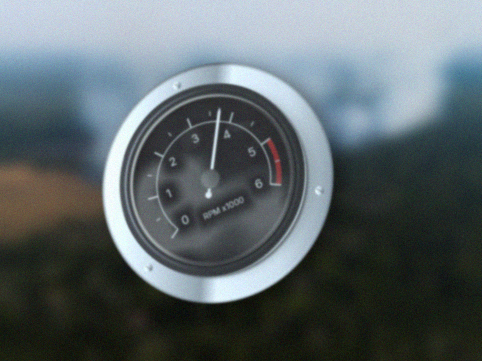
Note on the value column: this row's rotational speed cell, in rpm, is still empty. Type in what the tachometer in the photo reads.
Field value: 3750 rpm
